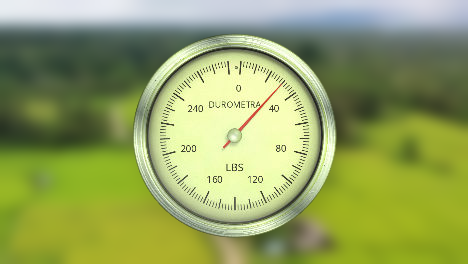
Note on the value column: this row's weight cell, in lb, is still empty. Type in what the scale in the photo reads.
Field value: 30 lb
